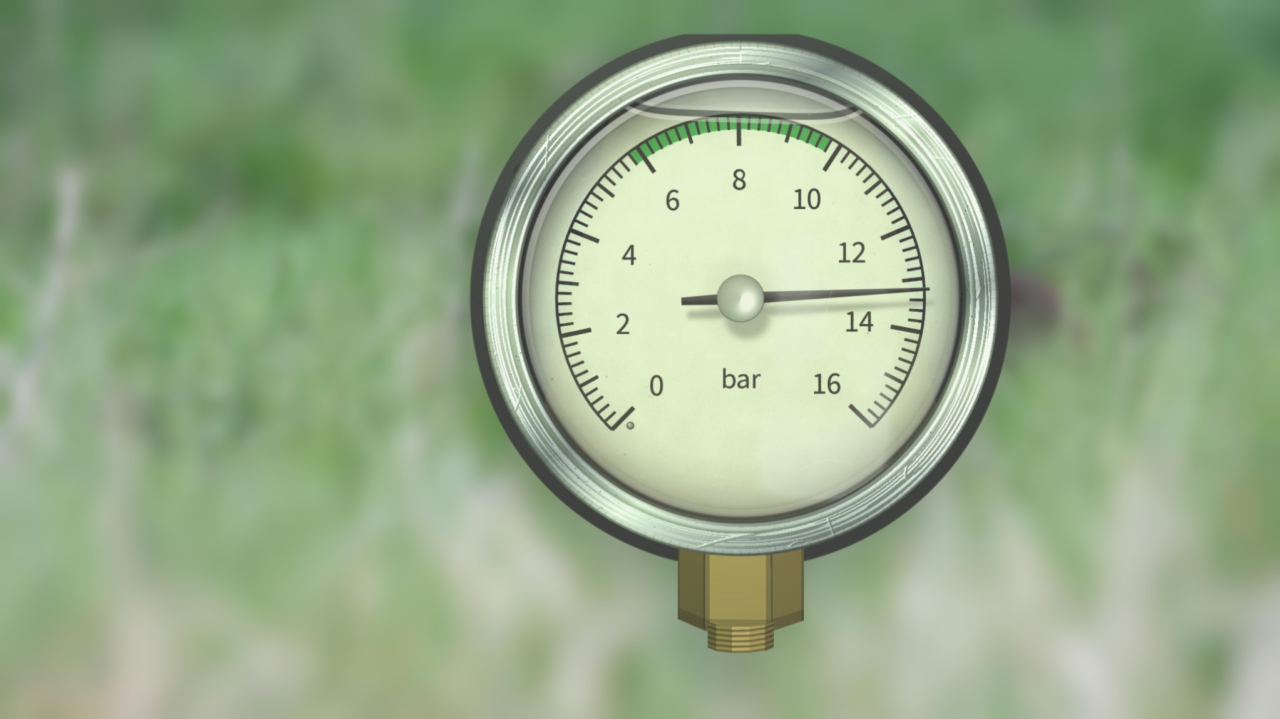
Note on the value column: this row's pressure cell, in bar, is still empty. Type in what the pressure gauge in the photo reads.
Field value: 13.2 bar
